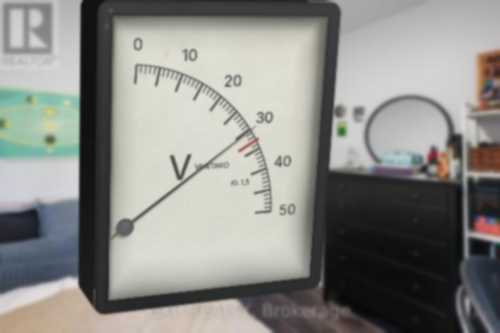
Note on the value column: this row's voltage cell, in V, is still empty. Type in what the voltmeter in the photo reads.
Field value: 30 V
